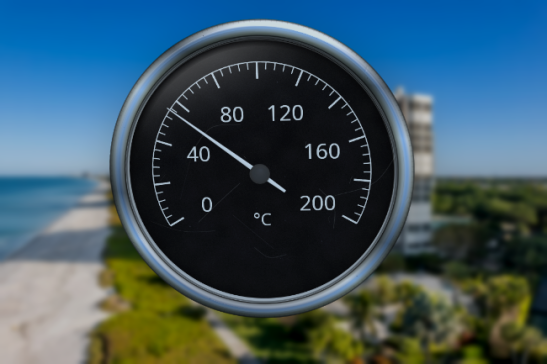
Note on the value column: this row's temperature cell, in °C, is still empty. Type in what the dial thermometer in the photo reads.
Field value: 56 °C
